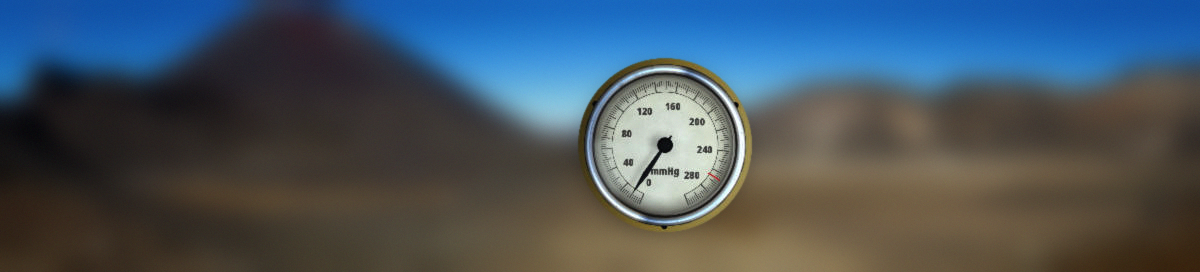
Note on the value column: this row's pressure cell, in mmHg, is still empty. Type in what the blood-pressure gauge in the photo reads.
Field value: 10 mmHg
